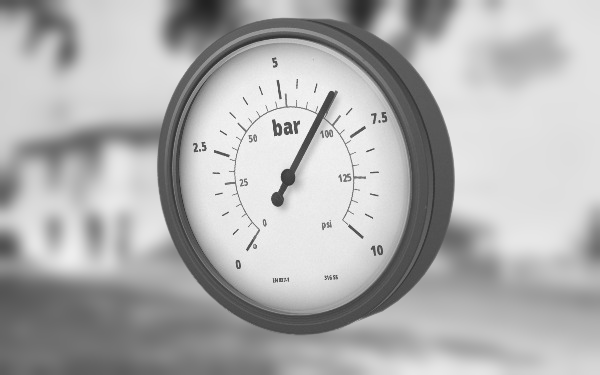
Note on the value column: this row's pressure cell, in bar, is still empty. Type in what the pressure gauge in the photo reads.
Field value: 6.5 bar
